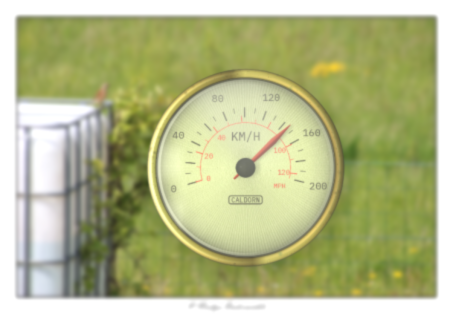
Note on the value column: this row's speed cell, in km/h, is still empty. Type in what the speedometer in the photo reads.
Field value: 145 km/h
